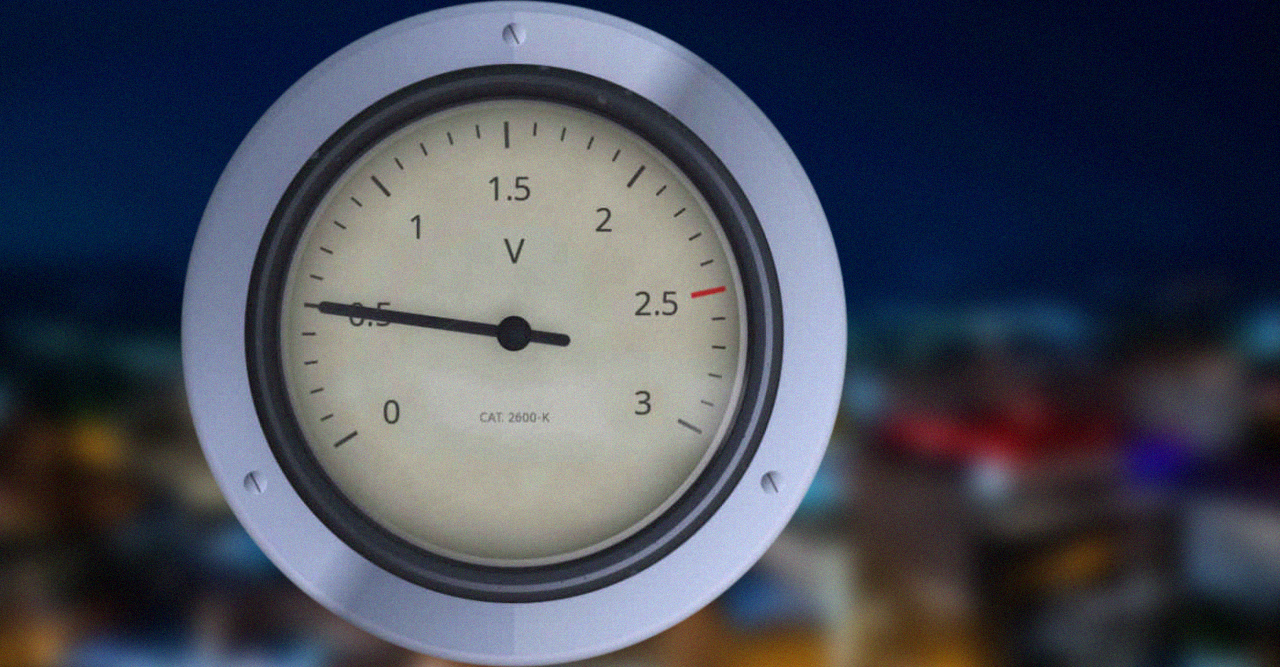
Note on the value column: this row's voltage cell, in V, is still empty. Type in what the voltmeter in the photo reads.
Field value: 0.5 V
